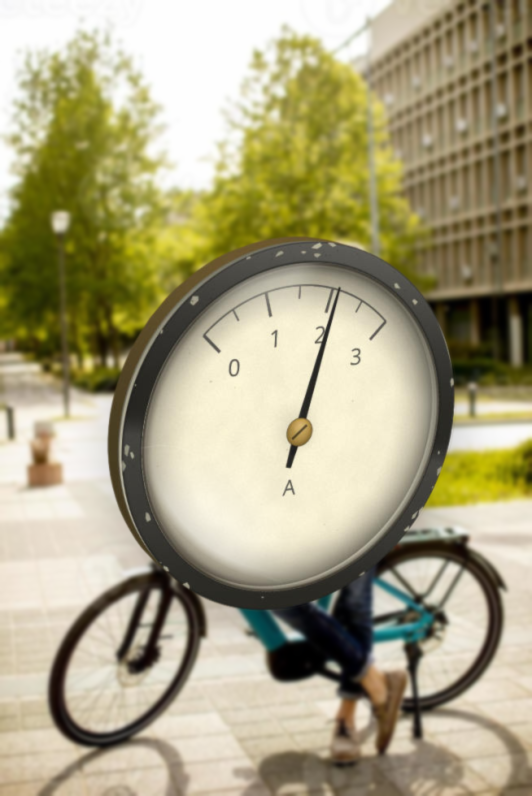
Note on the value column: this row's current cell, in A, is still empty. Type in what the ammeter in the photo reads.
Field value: 2 A
